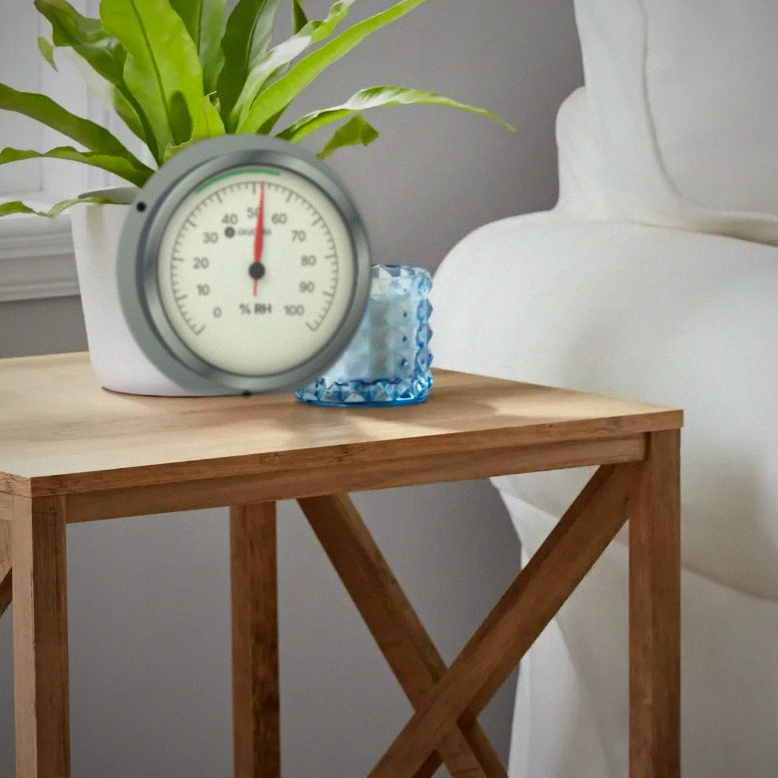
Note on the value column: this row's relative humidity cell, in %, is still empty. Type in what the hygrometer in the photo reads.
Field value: 52 %
